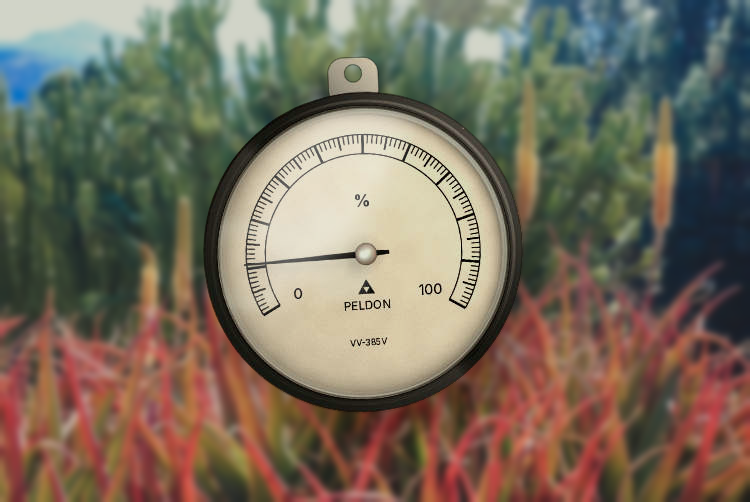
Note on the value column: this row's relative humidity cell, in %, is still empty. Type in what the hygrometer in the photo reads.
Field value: 11 %
